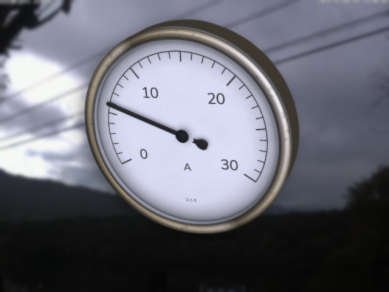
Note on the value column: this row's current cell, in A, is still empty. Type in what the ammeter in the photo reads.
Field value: 6 A
